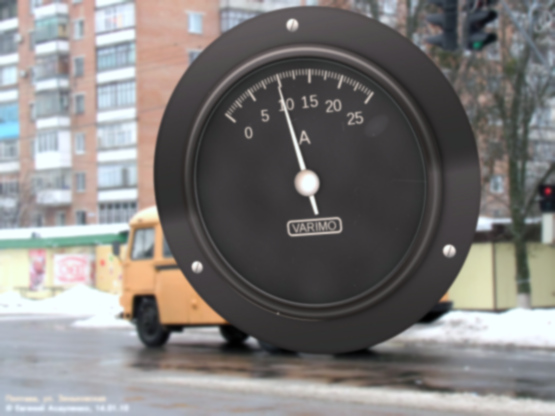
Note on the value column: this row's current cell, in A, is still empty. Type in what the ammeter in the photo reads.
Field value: 10 A
